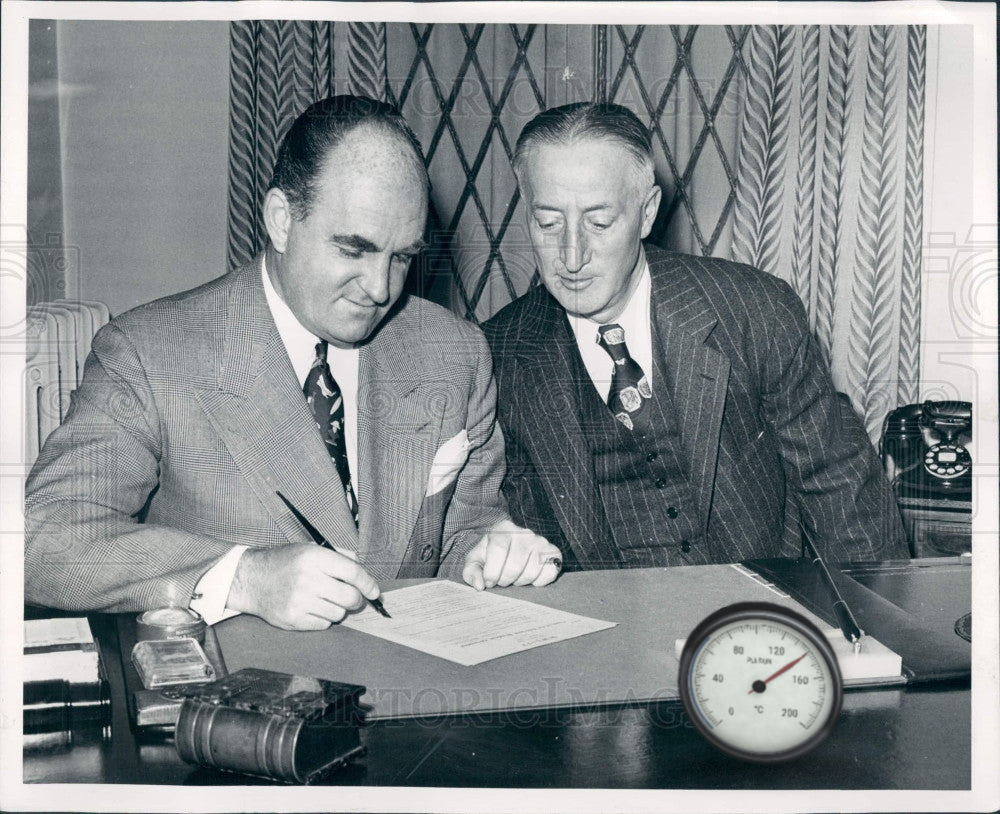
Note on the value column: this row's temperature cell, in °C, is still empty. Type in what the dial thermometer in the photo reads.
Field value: 140 °C
